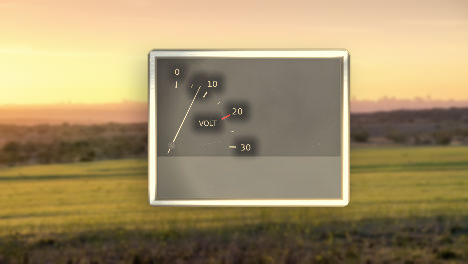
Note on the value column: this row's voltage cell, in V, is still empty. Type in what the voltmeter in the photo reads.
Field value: 7.5 V
